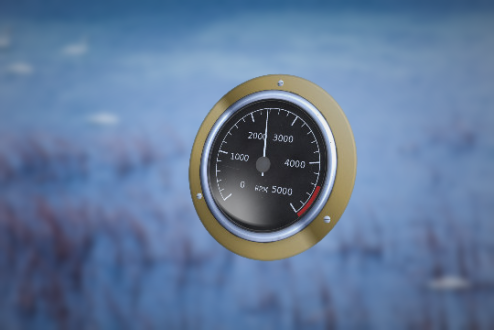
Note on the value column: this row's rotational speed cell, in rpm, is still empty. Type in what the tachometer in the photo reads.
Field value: 2400 rpm
